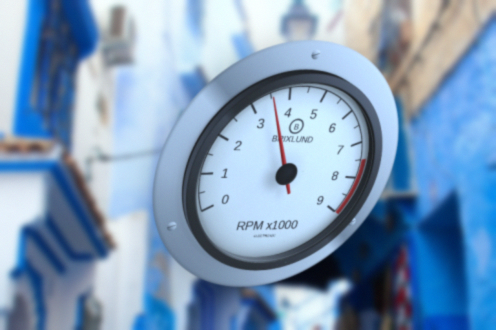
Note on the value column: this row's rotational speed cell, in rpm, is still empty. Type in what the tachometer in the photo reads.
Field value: 3500 rpm
